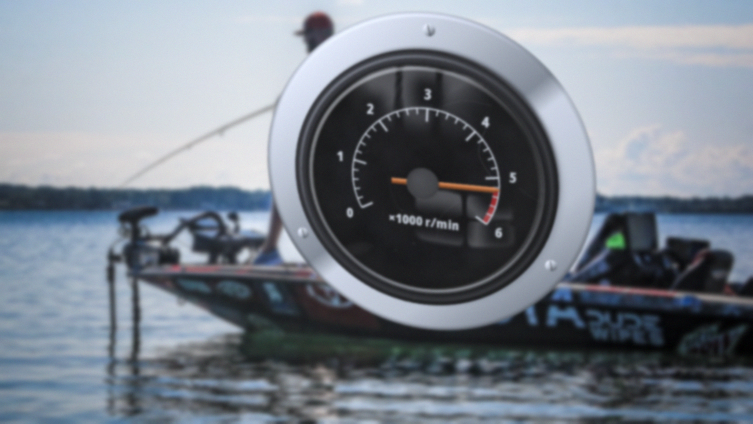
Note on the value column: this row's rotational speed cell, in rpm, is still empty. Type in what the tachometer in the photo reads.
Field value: 5200 rpm
